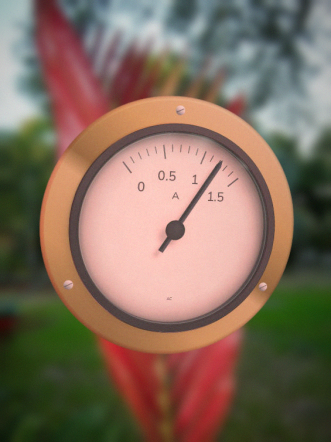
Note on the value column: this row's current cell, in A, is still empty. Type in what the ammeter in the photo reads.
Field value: 1.2 A
